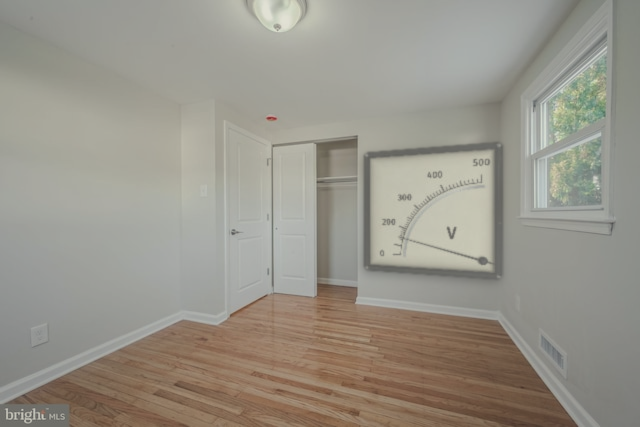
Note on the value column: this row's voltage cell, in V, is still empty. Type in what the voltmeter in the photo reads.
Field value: 150 V
